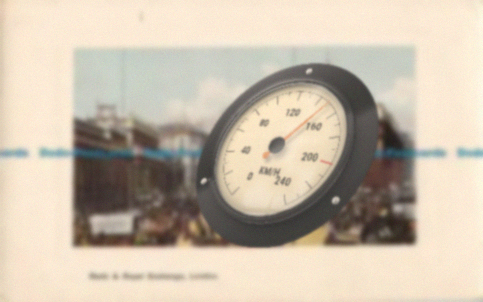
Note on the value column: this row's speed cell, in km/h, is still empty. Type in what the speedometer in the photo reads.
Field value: 150 km/h
